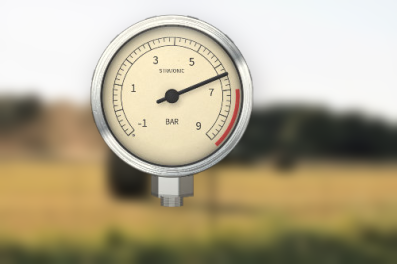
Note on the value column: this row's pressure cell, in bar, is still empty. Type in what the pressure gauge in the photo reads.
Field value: 6.4 bar
